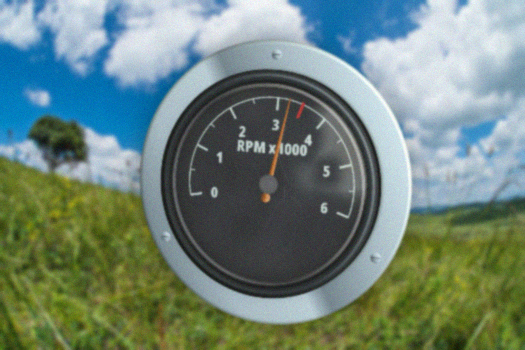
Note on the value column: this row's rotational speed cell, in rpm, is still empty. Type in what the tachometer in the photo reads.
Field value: 3250 rpm
